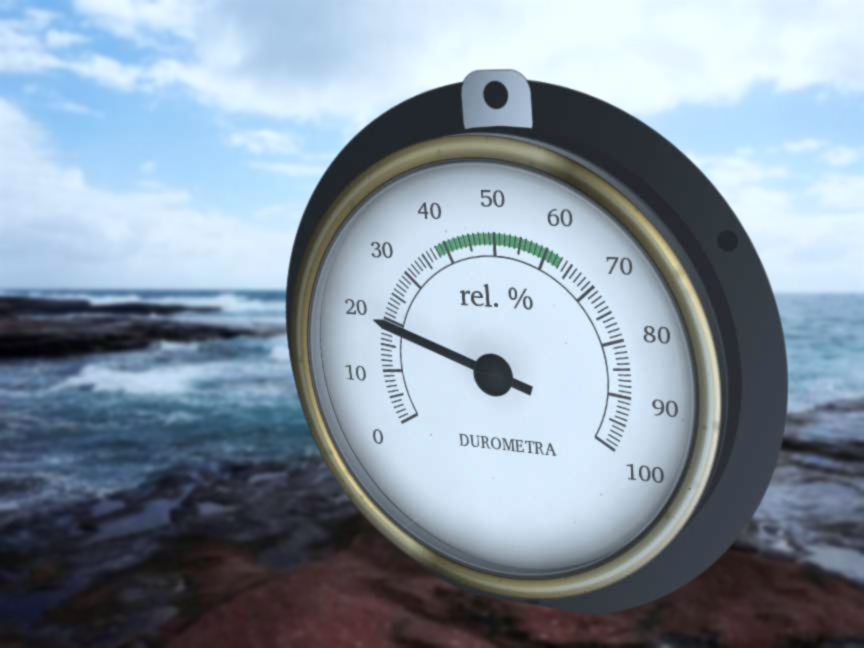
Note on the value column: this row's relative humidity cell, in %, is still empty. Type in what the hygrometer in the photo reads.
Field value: 20 %
